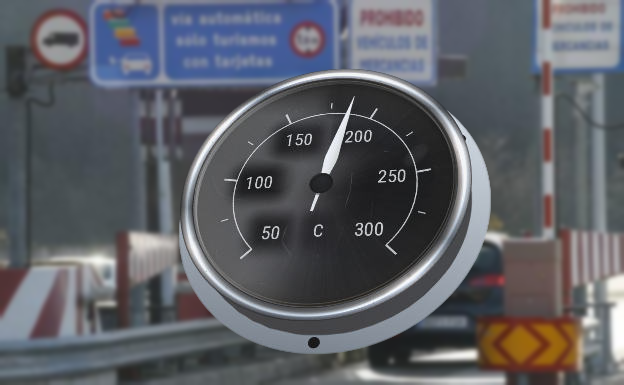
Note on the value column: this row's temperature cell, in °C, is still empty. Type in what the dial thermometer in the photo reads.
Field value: 187.5 °C
